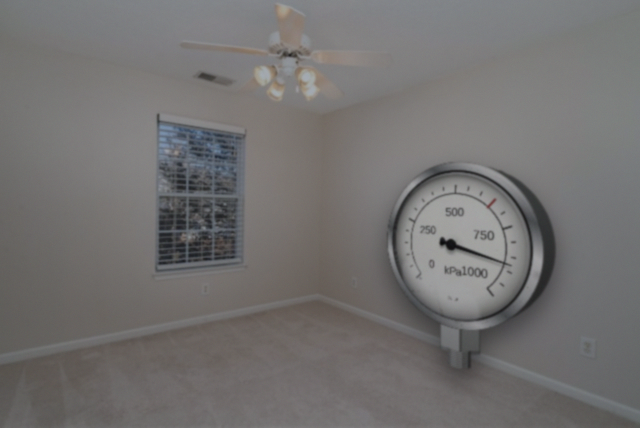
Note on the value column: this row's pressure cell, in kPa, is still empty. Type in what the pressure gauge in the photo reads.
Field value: 875 kPa
